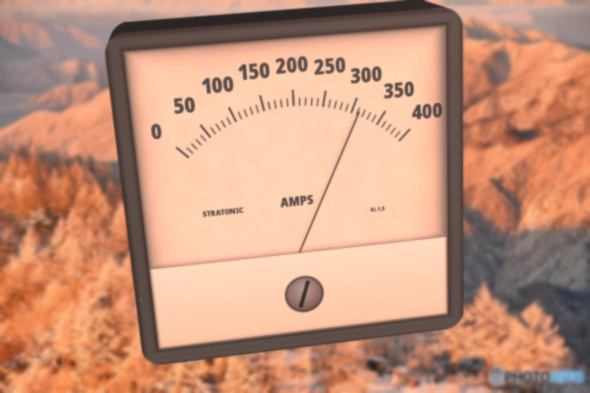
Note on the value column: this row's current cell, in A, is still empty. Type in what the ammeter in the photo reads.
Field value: 310 A
